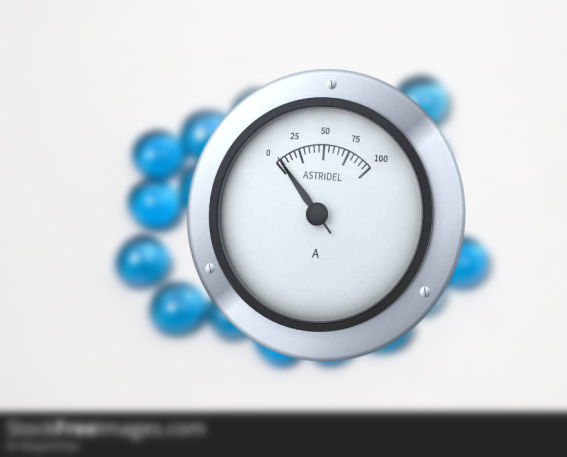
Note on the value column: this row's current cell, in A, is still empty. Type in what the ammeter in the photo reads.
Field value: 5 A
